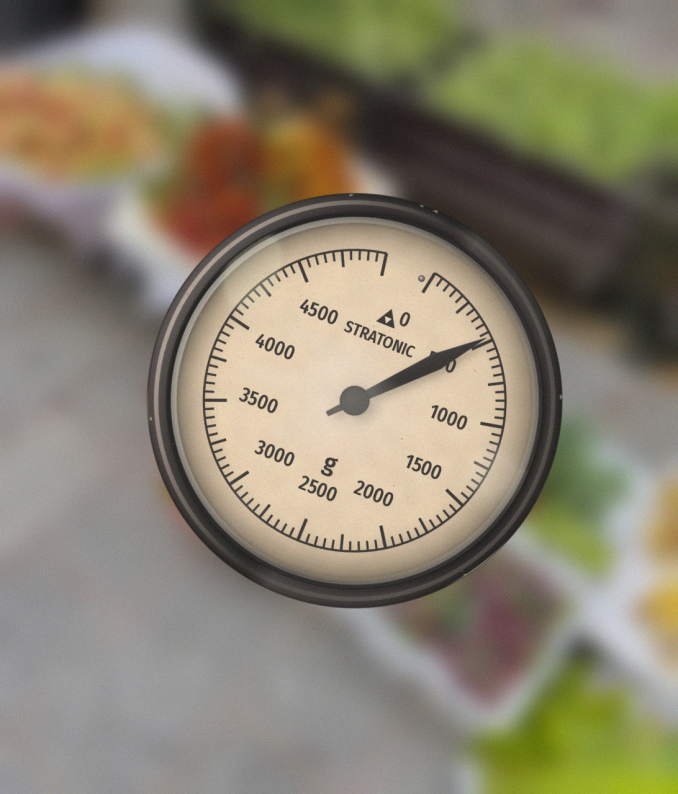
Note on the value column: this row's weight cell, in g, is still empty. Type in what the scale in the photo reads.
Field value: 475 g
